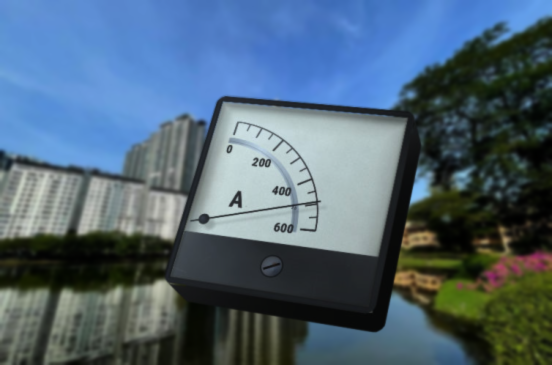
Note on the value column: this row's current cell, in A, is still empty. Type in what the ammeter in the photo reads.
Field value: 500 A
